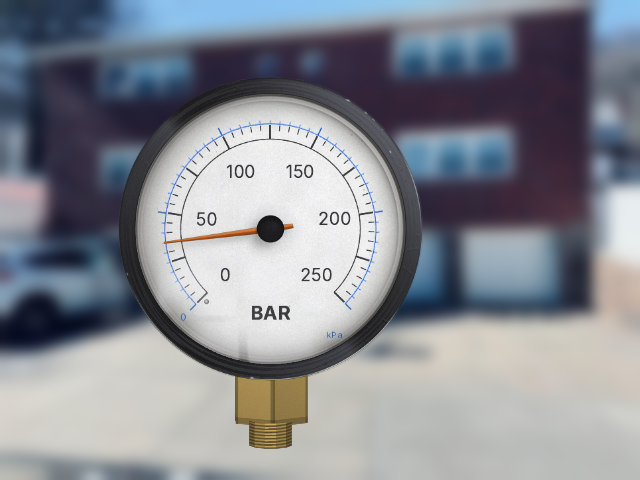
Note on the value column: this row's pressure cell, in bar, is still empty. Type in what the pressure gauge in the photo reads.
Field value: 35 bar
